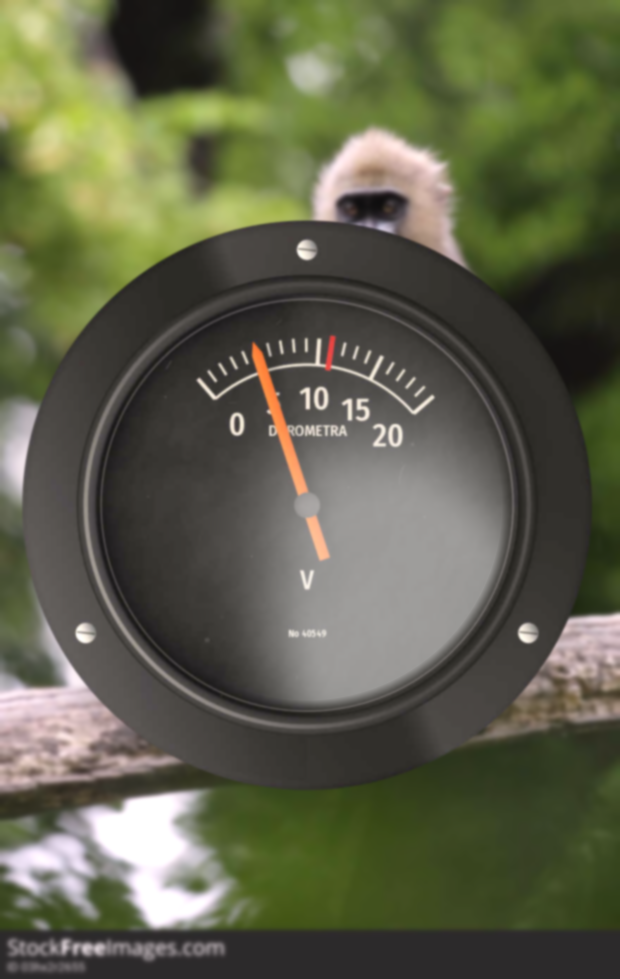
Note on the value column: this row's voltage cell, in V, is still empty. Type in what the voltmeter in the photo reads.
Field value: 5 V
